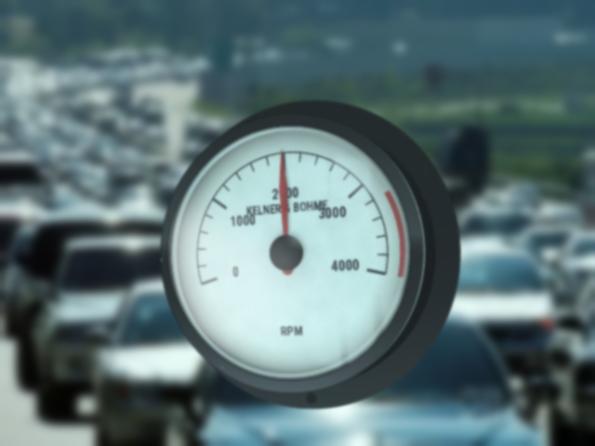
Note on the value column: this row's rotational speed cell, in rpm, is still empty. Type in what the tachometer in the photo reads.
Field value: 2000 rpm
